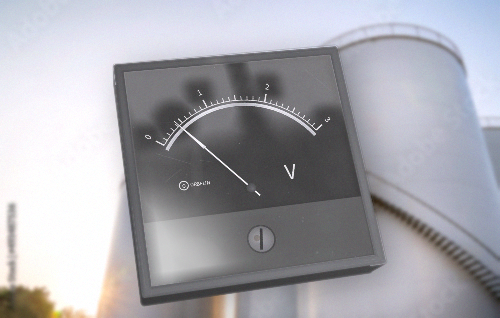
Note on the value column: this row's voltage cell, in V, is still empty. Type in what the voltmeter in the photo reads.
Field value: 0.4 V
